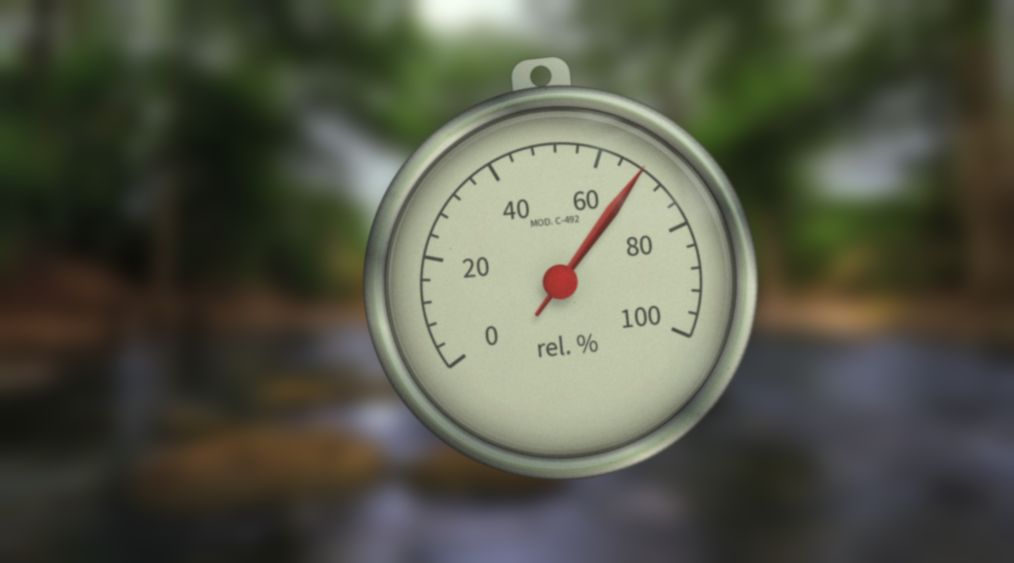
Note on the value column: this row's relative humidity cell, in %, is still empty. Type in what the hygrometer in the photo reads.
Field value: 68 %
